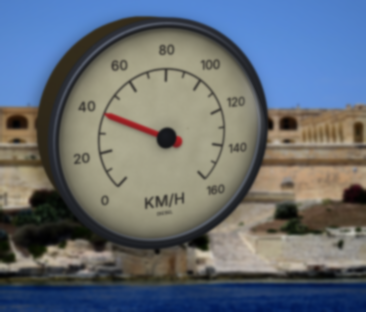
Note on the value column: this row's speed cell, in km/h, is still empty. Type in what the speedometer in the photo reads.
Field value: 40 km/h
